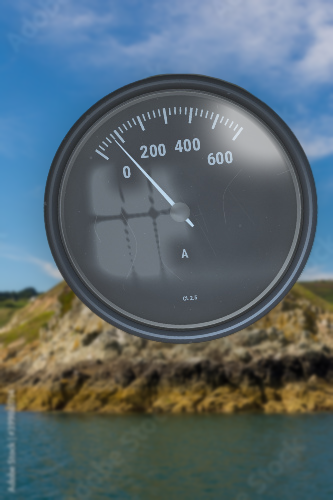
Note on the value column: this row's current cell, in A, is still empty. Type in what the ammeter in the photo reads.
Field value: 80 A
